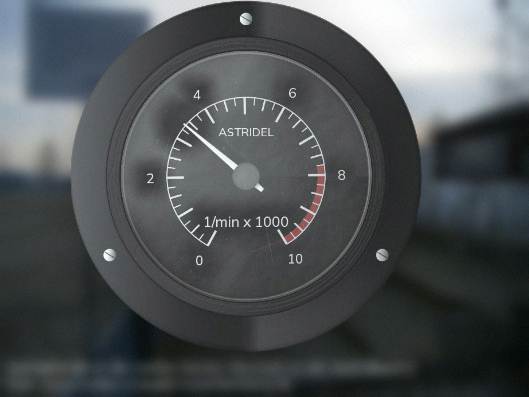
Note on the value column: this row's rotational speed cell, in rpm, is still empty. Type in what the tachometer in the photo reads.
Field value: 3375 rpm
